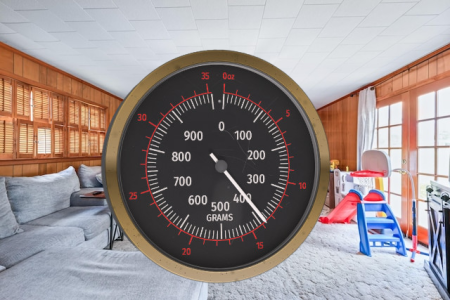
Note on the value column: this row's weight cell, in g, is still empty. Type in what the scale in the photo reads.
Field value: 390 g
